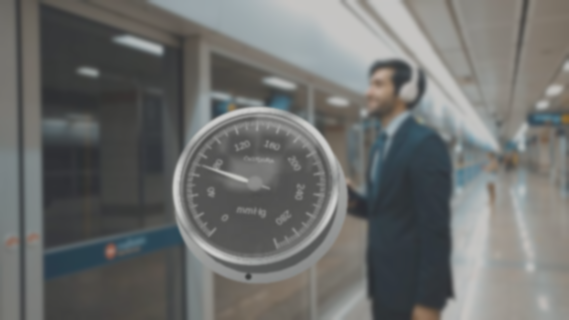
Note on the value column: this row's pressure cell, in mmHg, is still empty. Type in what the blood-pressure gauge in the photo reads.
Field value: 70 mmHg
